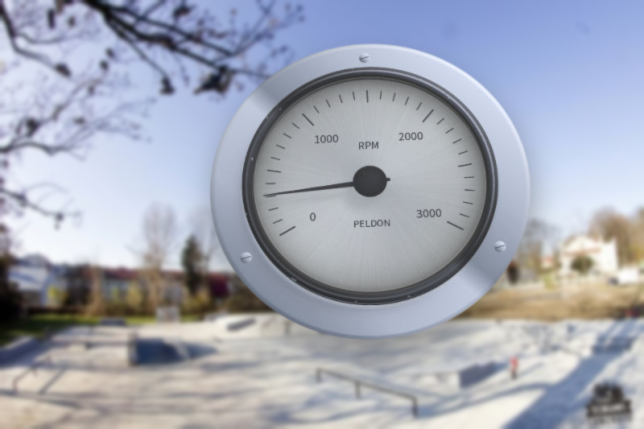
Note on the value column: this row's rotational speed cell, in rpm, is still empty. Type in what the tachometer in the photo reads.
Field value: 300 rpm
